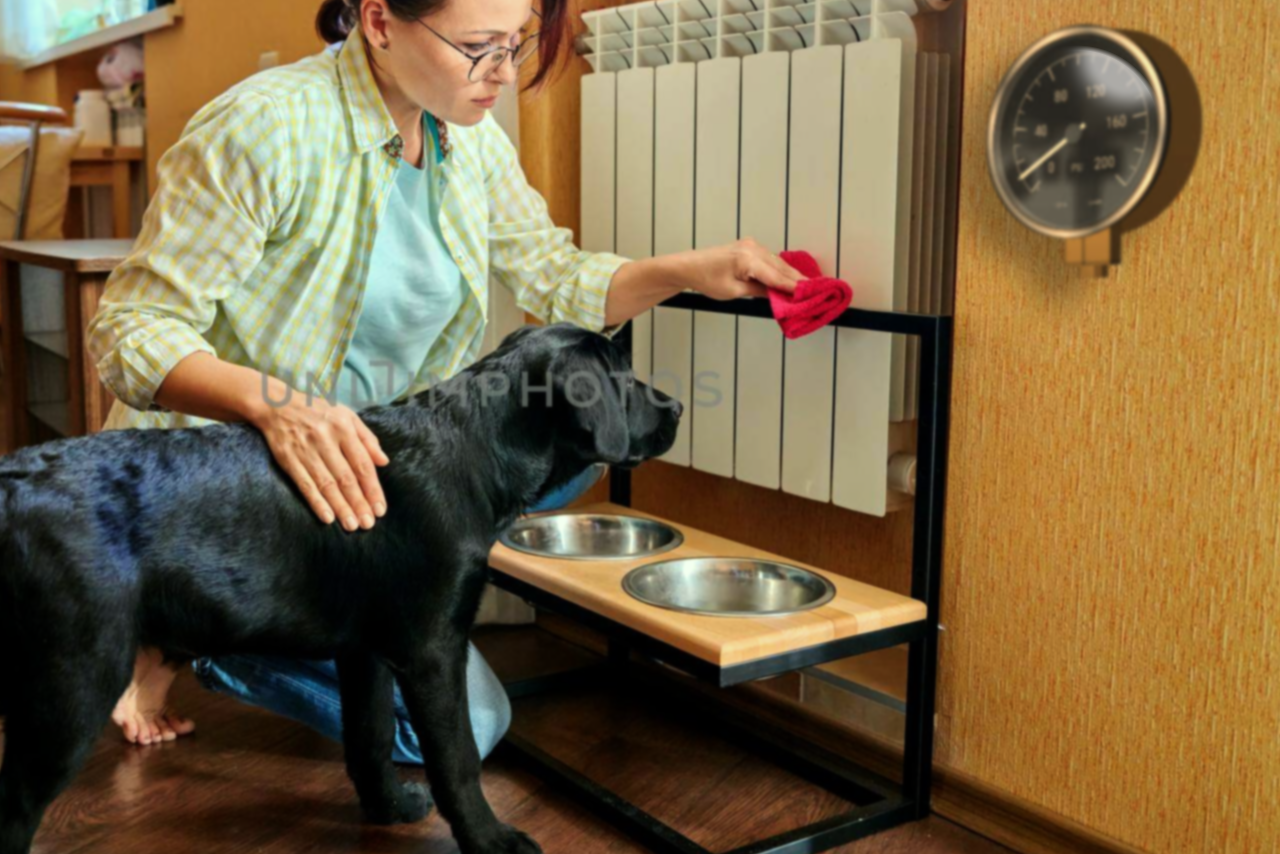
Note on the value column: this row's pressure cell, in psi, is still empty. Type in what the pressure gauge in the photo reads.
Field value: 10 psi
